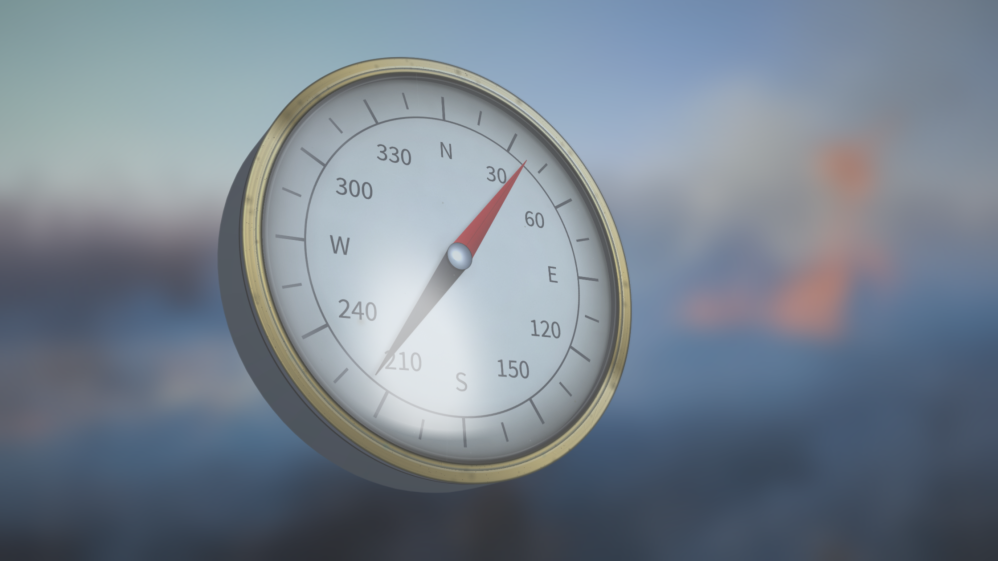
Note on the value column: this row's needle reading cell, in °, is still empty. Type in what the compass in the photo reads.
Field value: 37.5 °
